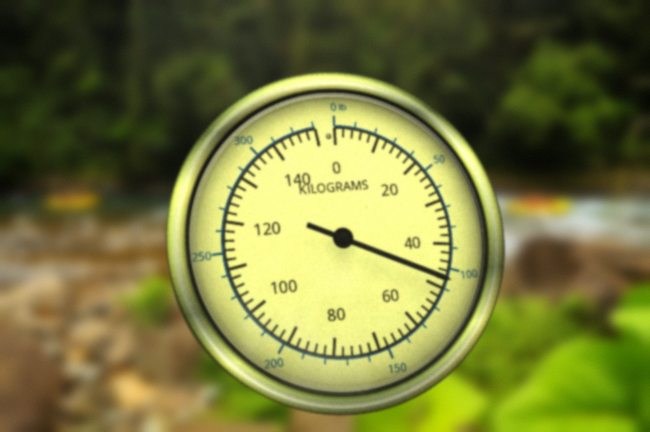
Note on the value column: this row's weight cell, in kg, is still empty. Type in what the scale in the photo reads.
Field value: 48 kg
